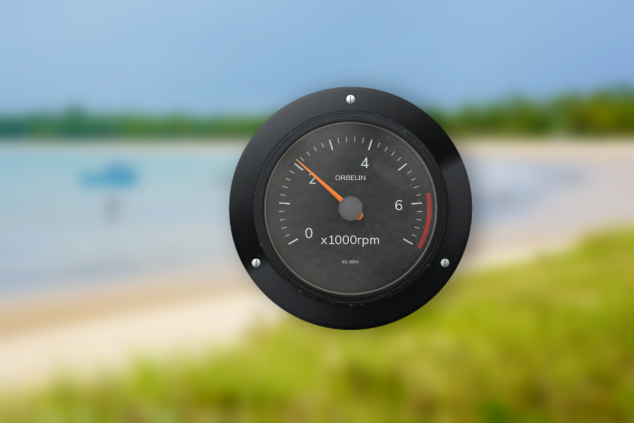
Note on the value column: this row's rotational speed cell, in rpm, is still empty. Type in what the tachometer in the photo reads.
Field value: 2100 rpm
